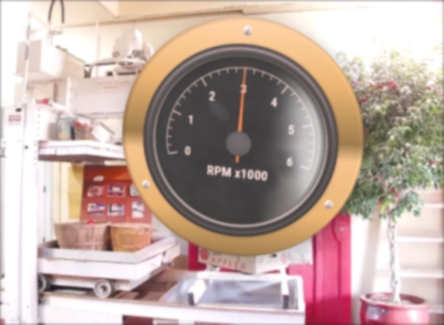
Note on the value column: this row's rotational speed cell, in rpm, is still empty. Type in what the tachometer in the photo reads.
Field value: 3000 rpm
